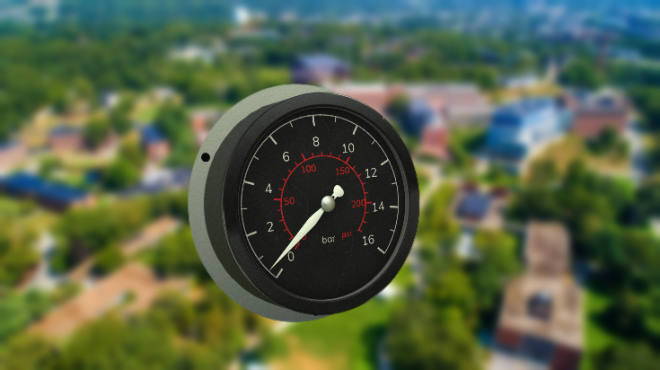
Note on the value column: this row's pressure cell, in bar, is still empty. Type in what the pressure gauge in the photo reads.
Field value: 0.5 bar
